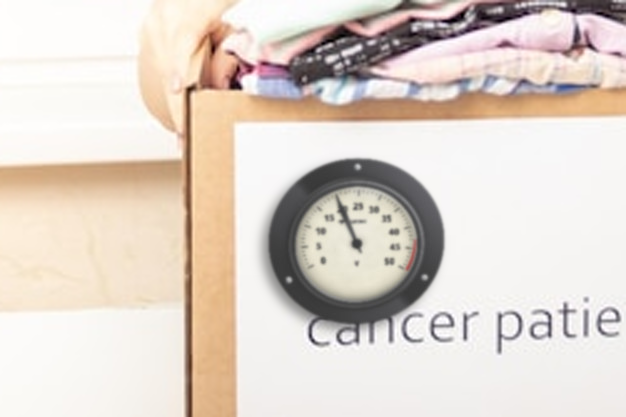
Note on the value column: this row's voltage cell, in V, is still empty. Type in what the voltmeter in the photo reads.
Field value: 20 V
